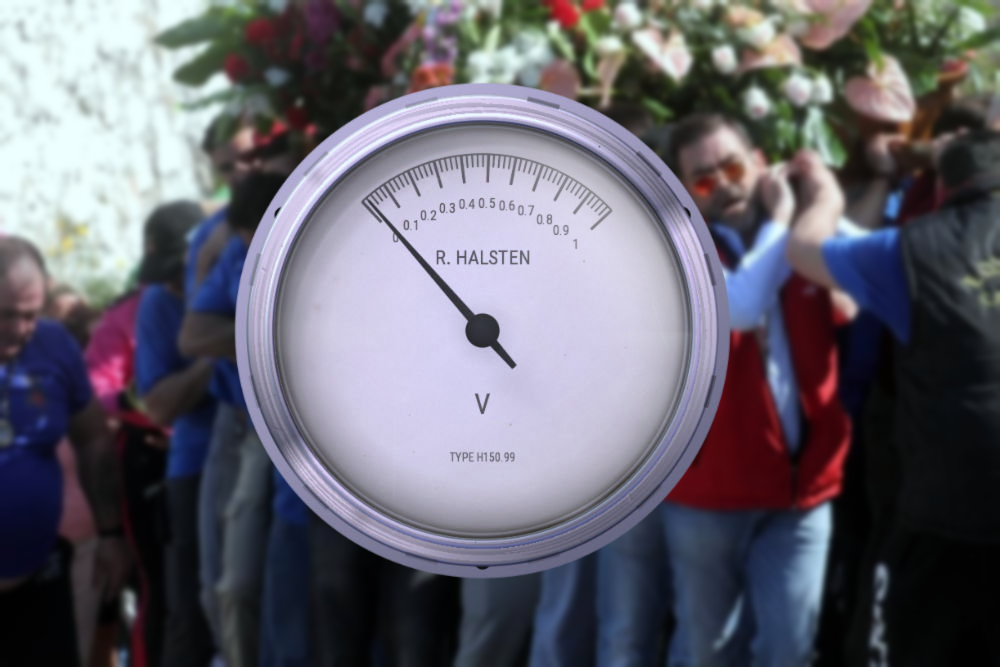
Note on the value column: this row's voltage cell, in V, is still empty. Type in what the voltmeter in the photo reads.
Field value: 0.02 V
